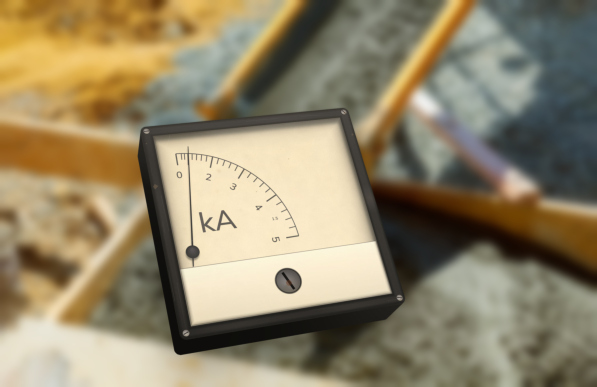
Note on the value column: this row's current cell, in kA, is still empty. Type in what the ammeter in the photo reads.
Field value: 1 kA
